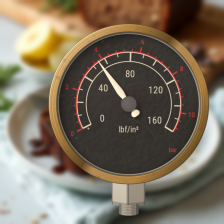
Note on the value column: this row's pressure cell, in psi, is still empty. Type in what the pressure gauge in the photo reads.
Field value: 55 psi
